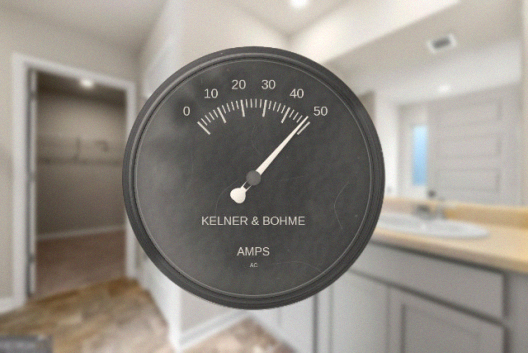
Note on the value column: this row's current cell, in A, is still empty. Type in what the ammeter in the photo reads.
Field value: 48 A
